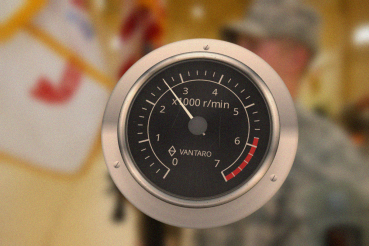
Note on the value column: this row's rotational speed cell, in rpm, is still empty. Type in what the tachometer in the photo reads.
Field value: 2600 rpm
